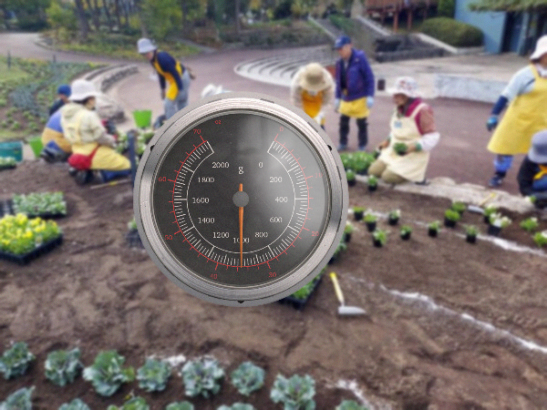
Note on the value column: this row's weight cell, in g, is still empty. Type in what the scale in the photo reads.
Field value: 1000 g
